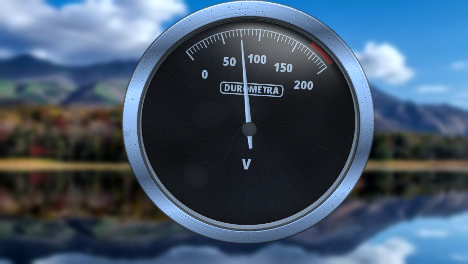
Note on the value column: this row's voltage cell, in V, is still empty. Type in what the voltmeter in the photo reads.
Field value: 75 V
